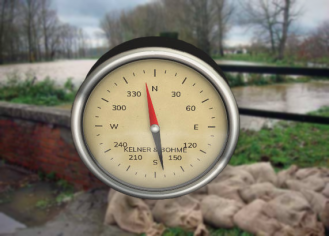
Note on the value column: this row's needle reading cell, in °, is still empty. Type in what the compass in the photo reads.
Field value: 350 °
